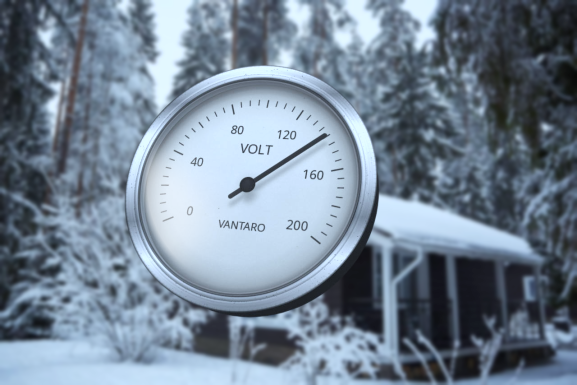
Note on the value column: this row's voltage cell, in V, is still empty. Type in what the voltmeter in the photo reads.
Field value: 140 V
